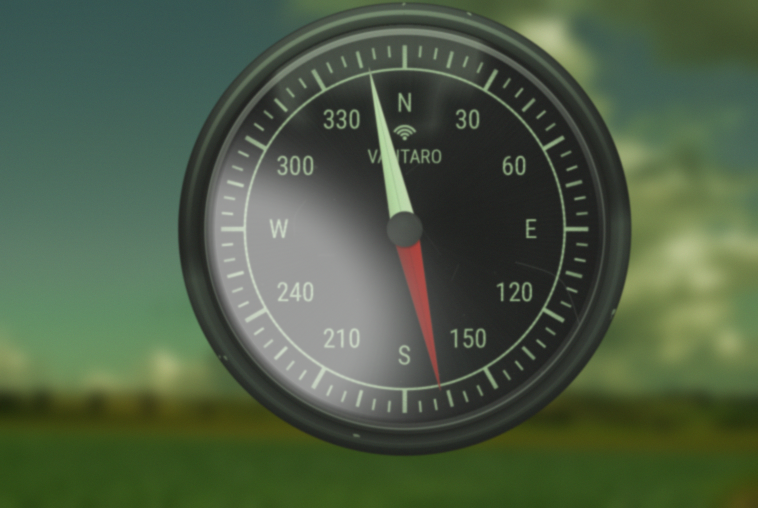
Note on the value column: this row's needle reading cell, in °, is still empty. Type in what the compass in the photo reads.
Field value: 167.5 °
